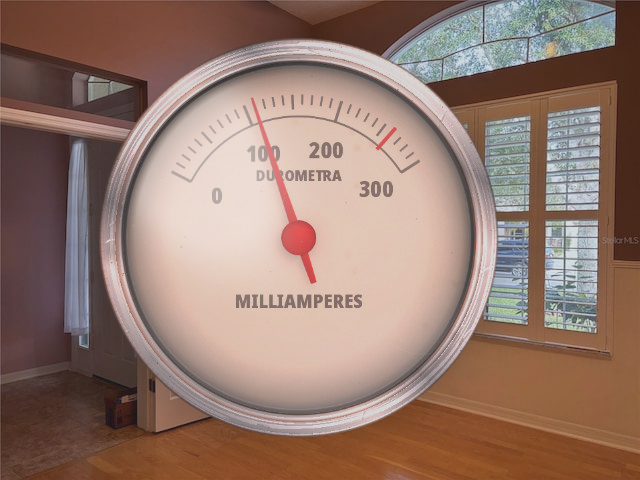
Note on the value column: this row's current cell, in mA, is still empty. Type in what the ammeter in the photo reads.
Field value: 110 mA
